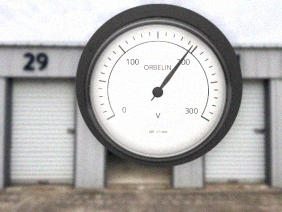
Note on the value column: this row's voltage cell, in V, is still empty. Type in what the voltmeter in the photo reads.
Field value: 195 V
